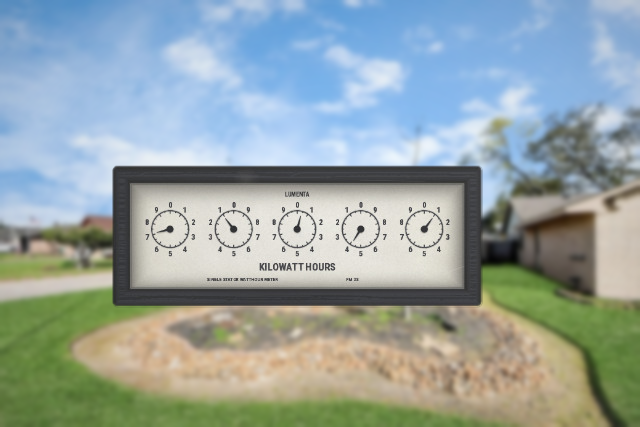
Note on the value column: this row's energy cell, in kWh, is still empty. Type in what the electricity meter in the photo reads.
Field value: 71041 kWh
